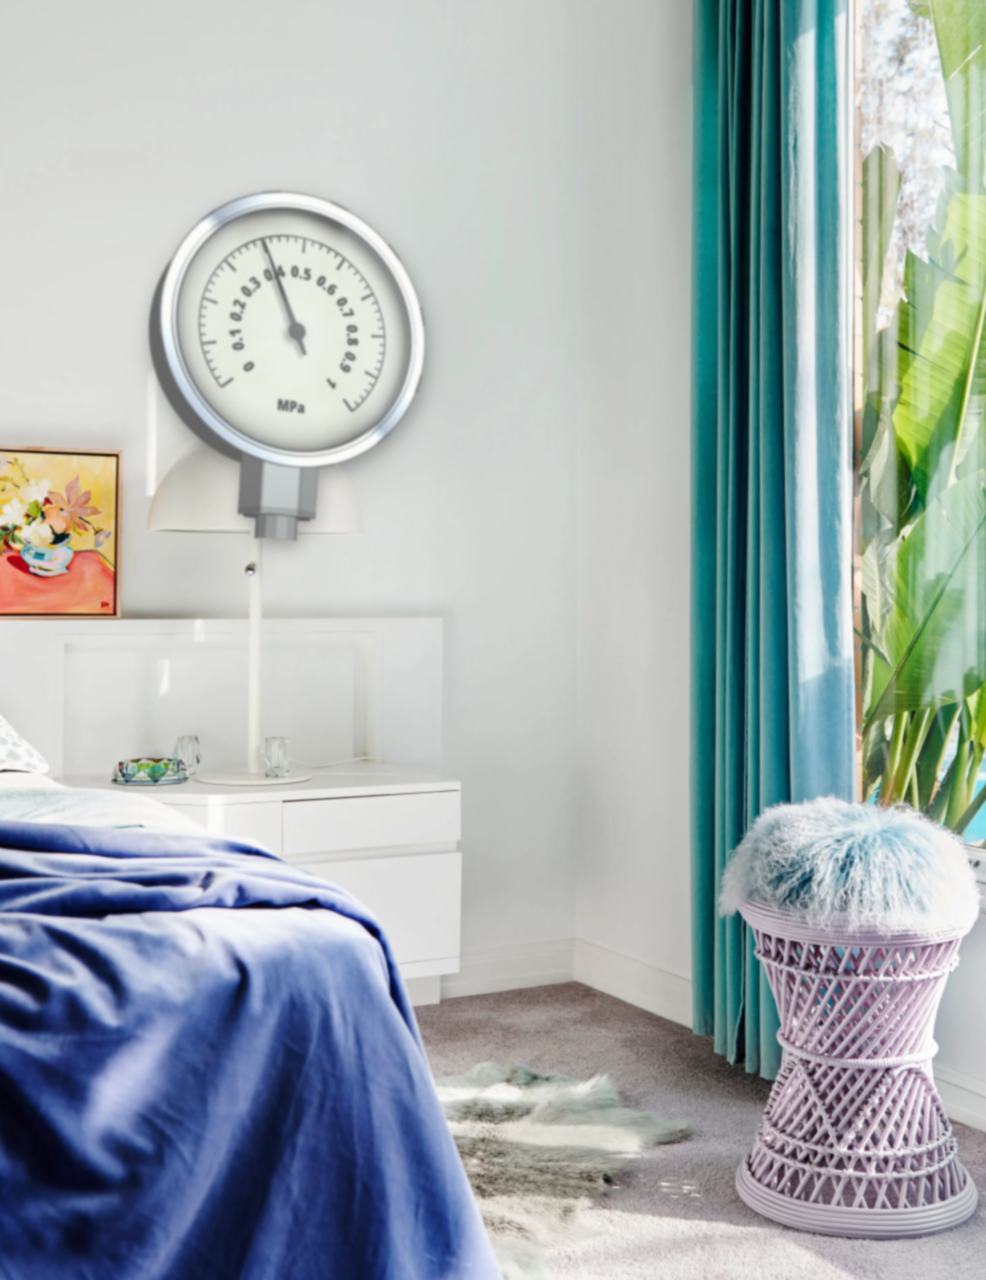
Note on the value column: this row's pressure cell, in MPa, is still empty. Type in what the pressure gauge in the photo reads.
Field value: 0.4 MPa
